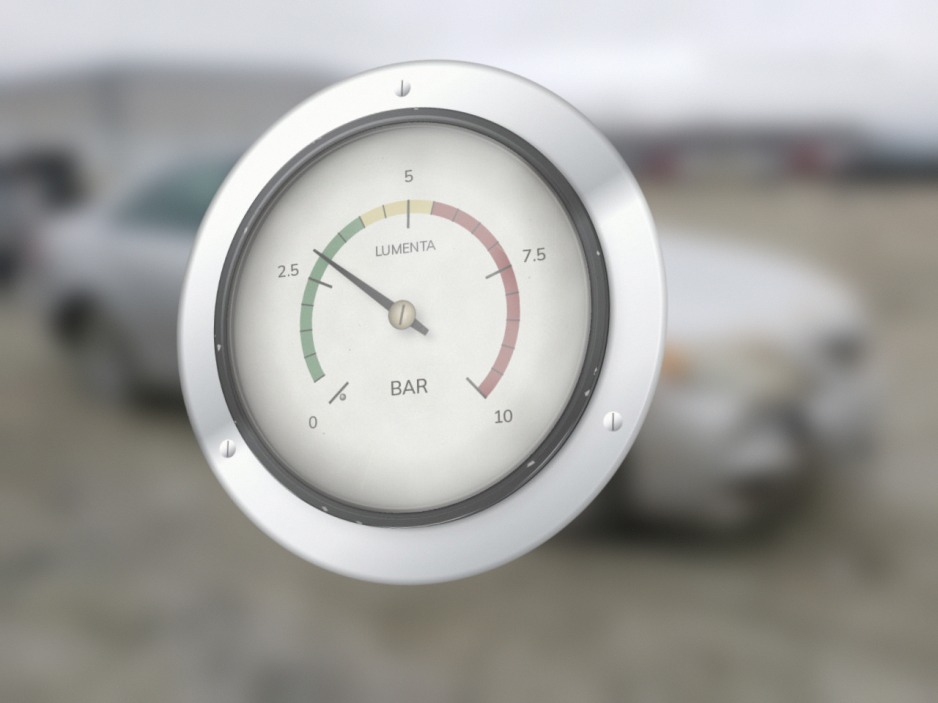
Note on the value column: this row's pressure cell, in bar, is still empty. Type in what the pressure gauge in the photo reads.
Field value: 3 bar
